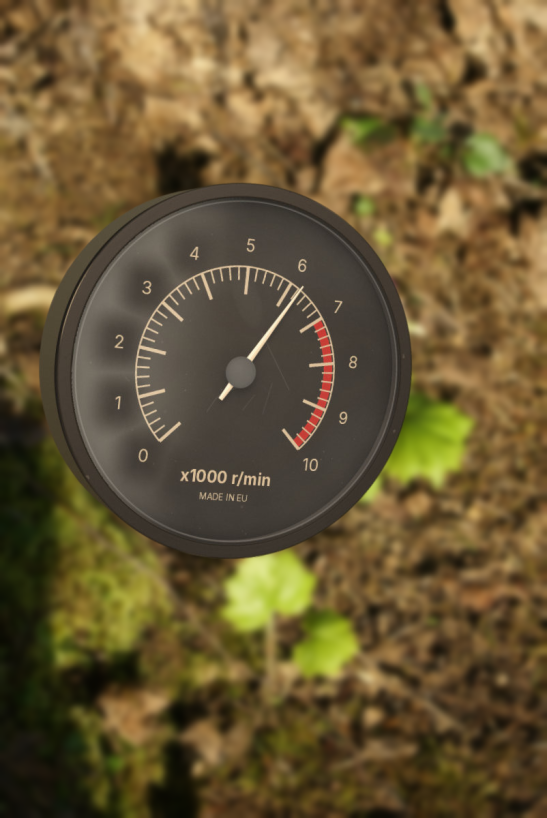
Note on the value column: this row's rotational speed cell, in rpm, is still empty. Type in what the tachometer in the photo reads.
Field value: 6200 rpm
